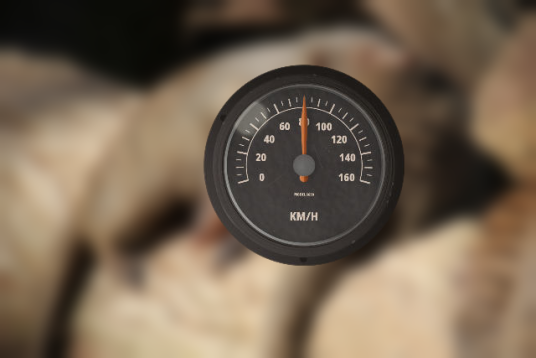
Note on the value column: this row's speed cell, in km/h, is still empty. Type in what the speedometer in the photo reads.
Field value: 80 km/h
